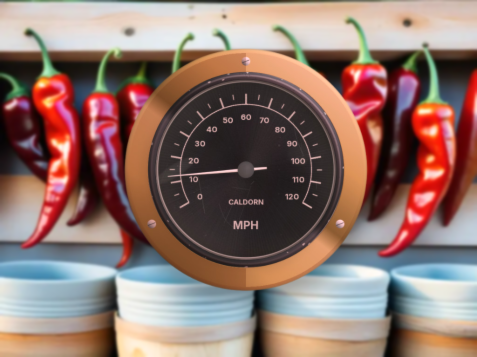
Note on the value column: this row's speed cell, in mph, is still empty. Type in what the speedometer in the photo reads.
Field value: 12.5 mph
